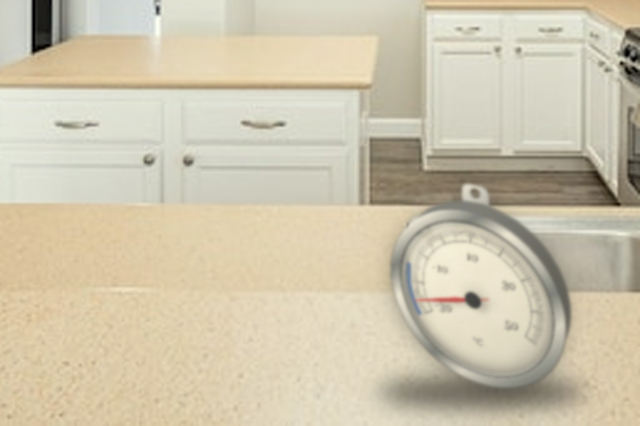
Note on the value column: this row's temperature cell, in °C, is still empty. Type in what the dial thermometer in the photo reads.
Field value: -25 °C
